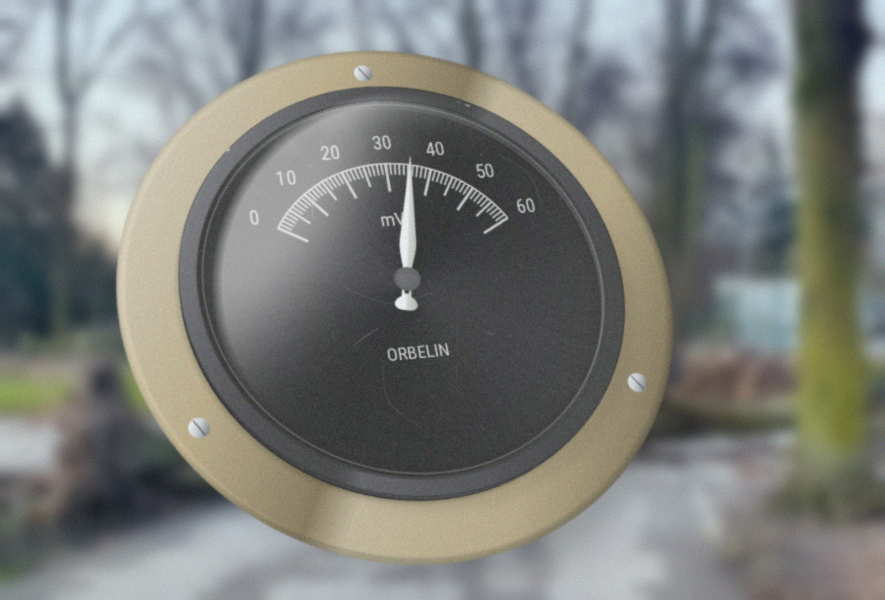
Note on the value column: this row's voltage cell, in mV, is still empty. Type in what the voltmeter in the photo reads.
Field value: 35 mV
